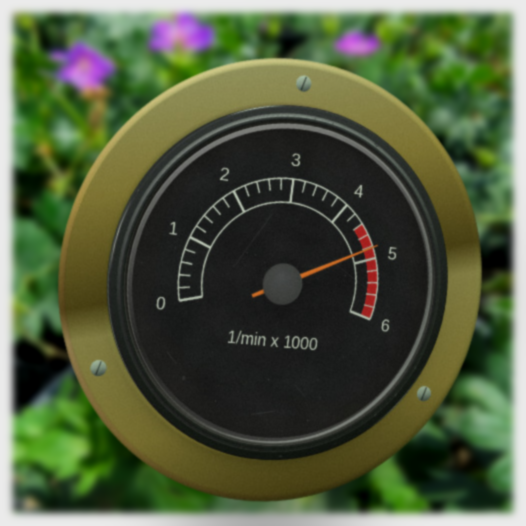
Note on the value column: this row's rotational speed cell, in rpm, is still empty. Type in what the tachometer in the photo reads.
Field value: 4800 rpm
